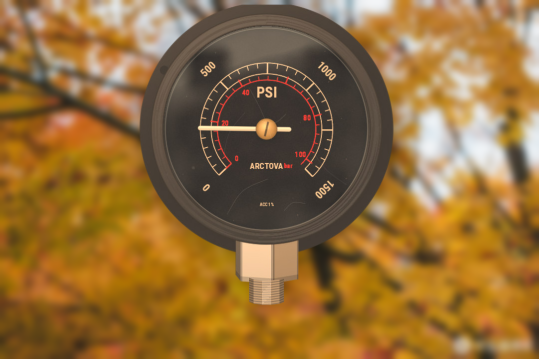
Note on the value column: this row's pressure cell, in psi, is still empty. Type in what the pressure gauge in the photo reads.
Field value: 250 psi
